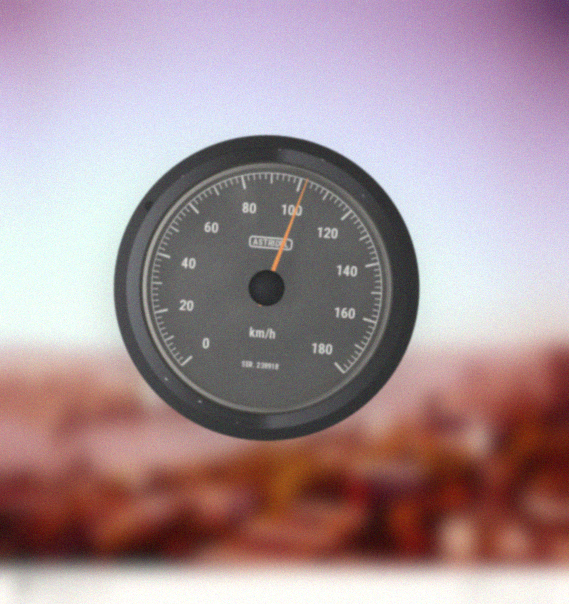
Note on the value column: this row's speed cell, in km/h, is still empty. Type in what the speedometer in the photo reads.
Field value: 102 km/h
